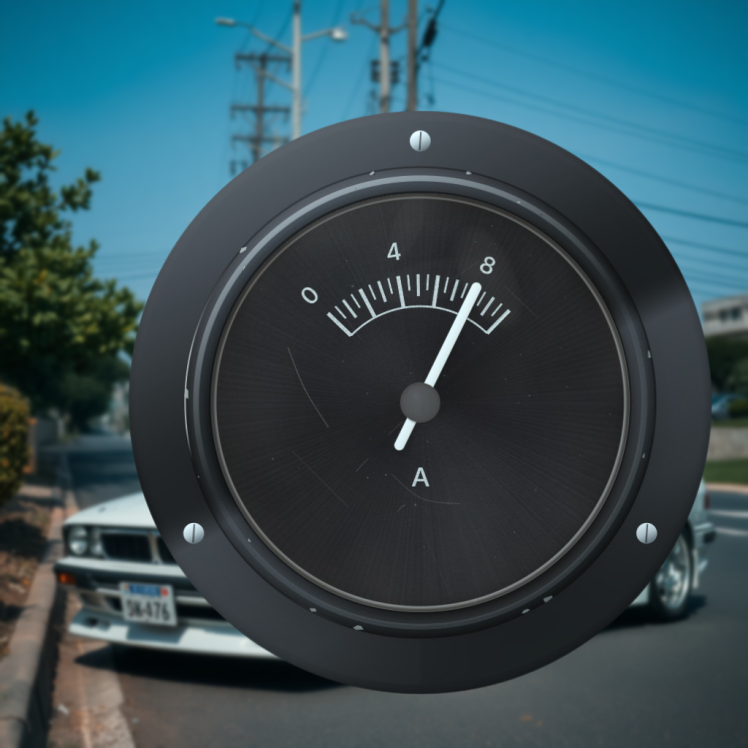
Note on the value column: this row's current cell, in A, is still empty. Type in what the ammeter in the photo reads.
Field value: 8 A
